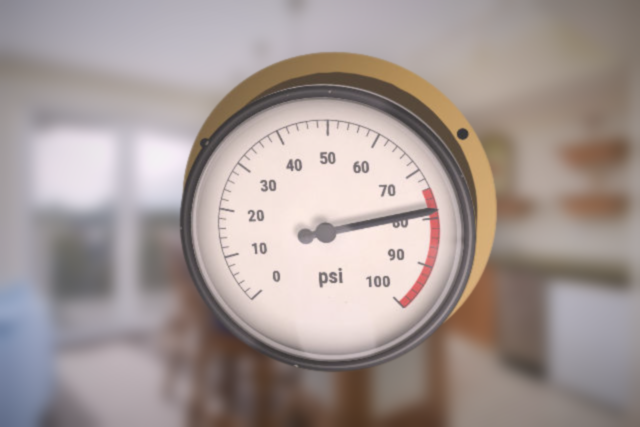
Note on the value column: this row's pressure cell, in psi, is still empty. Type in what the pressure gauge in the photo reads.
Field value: 78 psi
